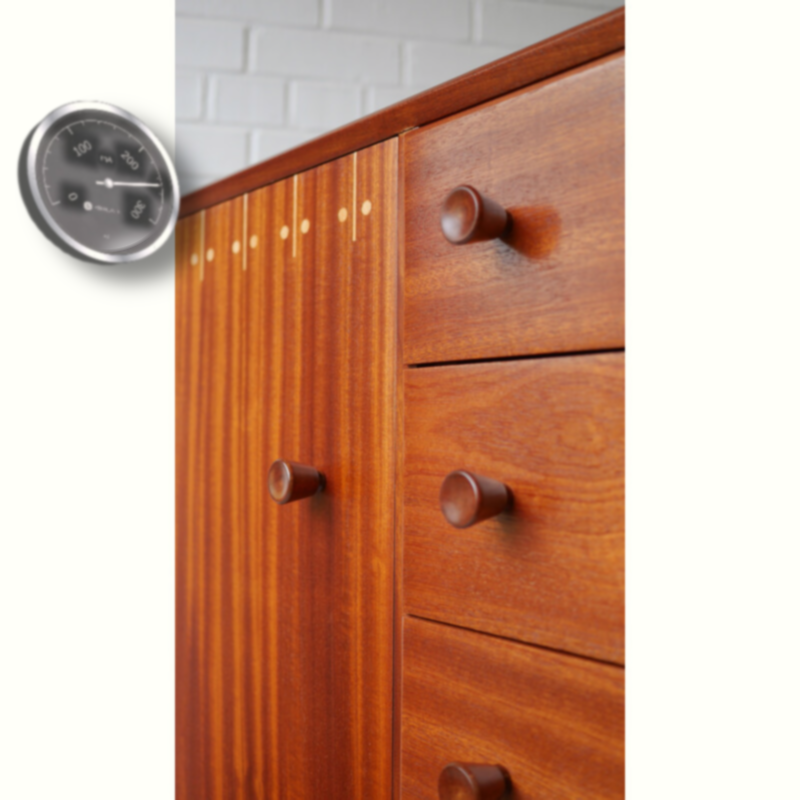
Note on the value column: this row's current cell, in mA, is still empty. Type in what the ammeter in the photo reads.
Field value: 250 mA
